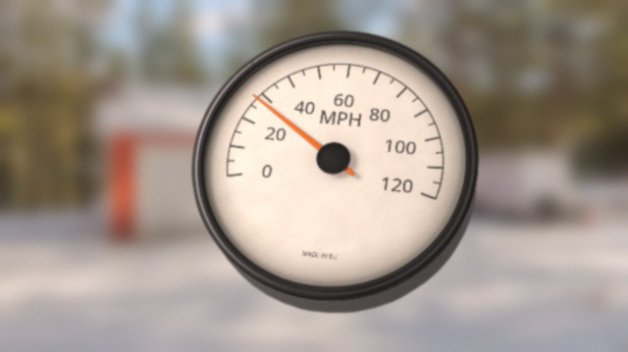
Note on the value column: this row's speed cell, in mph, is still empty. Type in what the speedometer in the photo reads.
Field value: 27.5 mph
